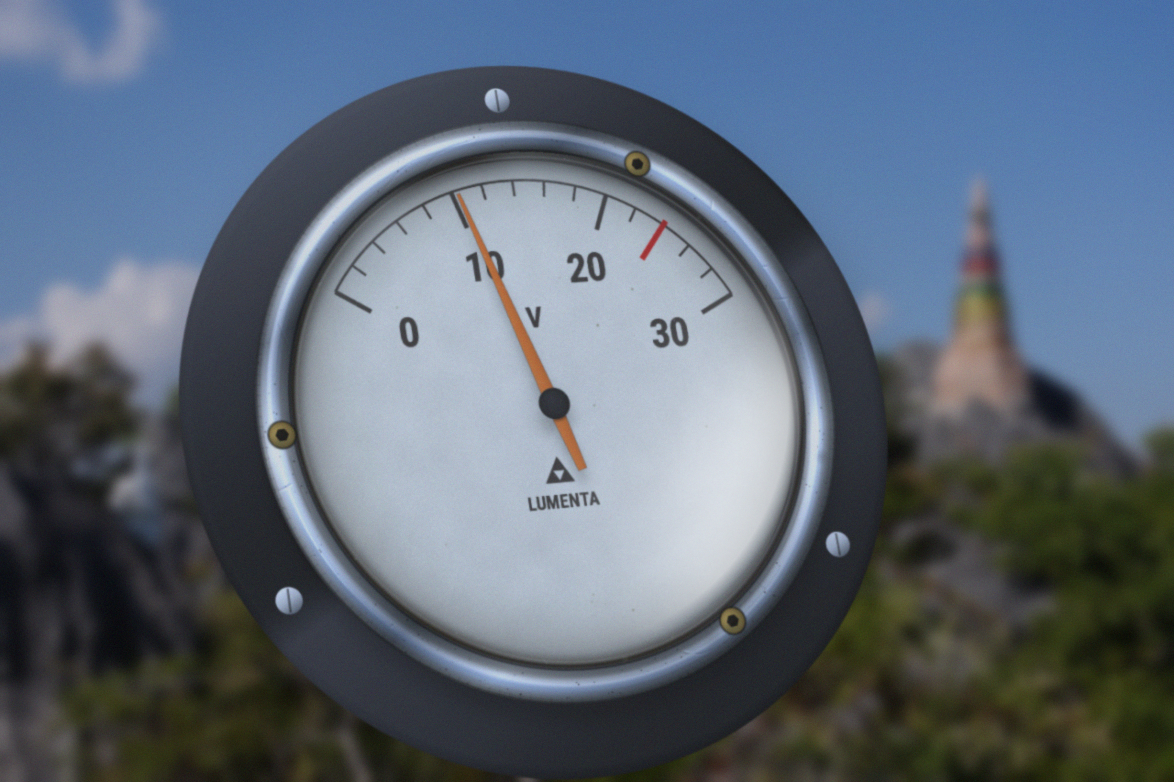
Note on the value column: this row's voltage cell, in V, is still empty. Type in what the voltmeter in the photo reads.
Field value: 10 V
